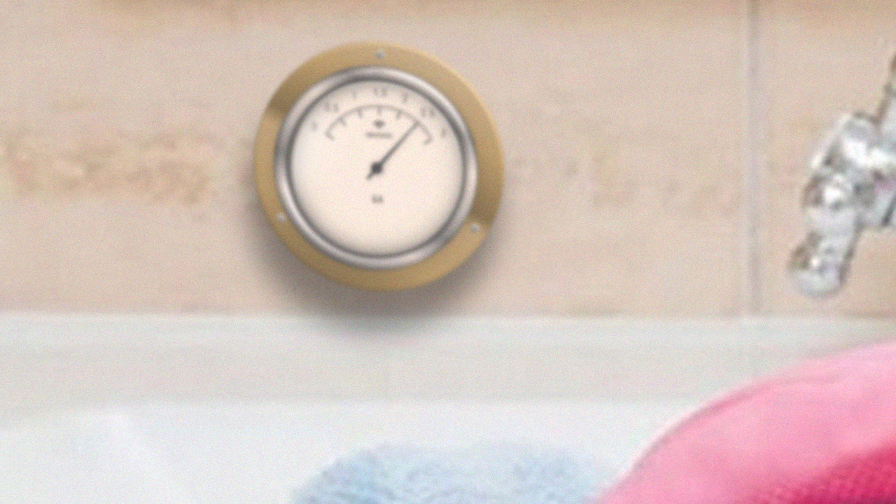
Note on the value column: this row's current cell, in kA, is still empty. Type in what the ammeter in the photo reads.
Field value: 2.5 kA
